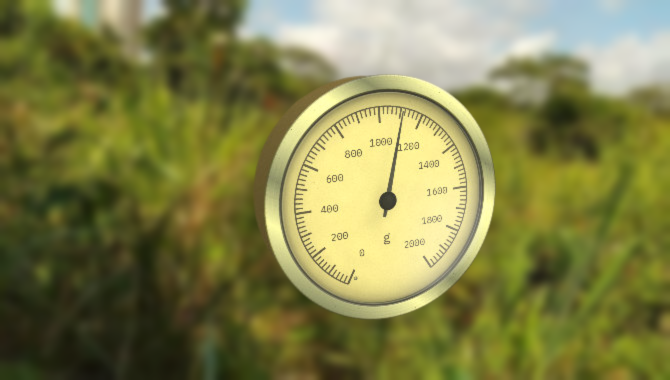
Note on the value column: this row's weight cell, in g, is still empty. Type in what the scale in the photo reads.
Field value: 1100 g
